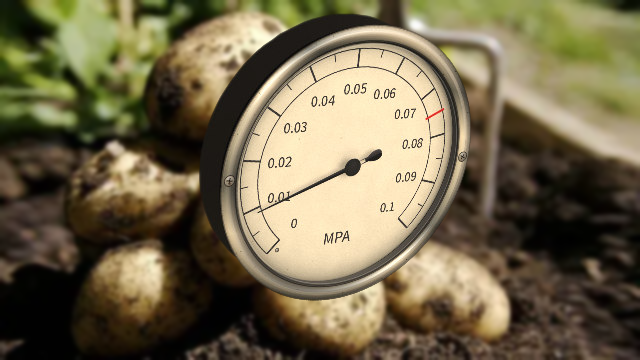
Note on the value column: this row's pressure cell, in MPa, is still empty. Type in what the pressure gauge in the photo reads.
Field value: 0.01 MPa
